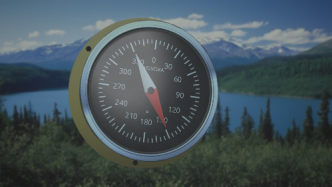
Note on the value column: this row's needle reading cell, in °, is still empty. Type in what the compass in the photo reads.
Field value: 150 °
